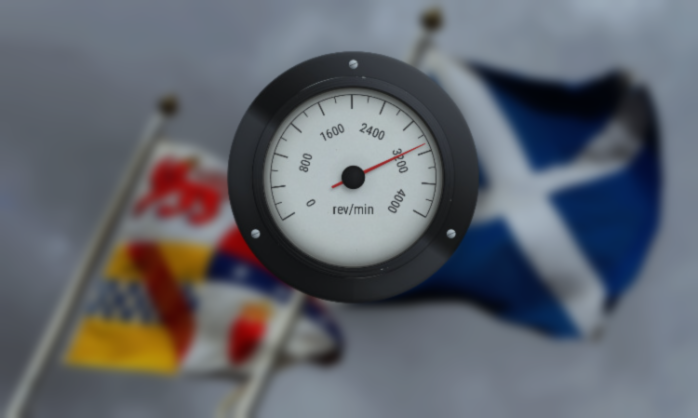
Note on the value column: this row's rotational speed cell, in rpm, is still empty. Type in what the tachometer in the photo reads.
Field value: 3100 rpm
